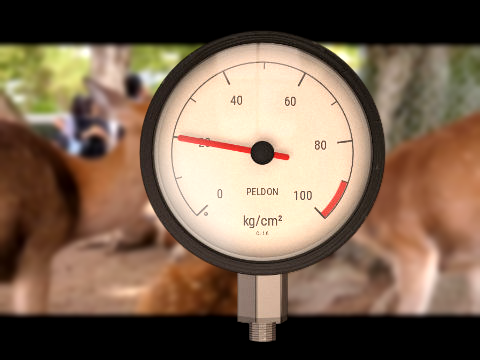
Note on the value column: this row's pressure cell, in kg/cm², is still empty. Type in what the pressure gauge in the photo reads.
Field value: 20 kg/cm²
